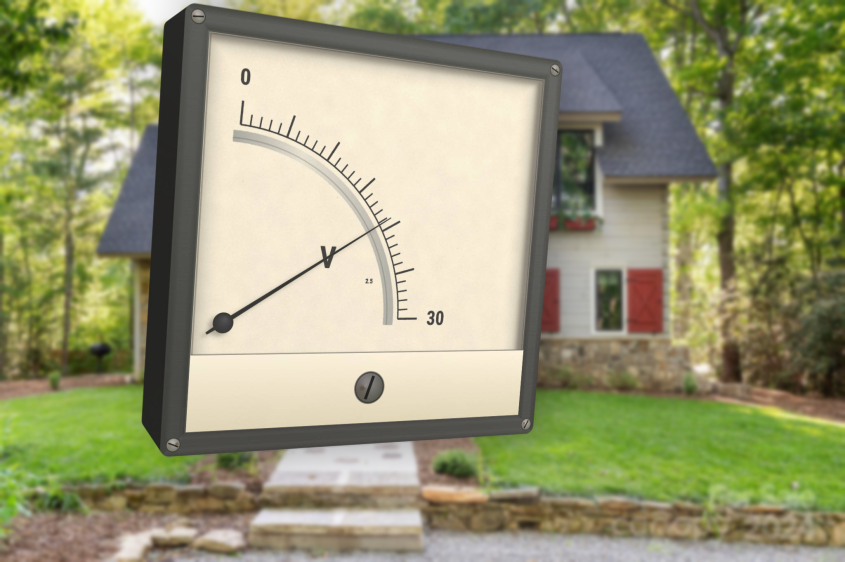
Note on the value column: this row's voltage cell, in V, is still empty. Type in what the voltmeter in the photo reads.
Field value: 19 V
